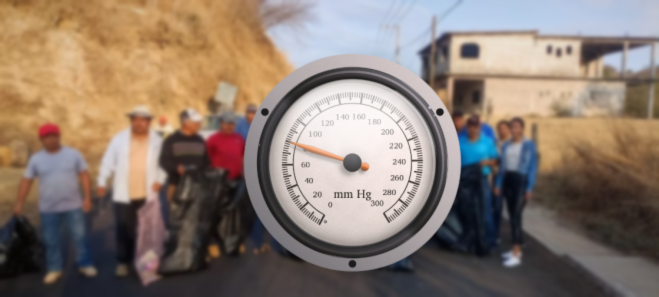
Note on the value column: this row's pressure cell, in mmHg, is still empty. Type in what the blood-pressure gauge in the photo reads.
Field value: 80 mmHg
